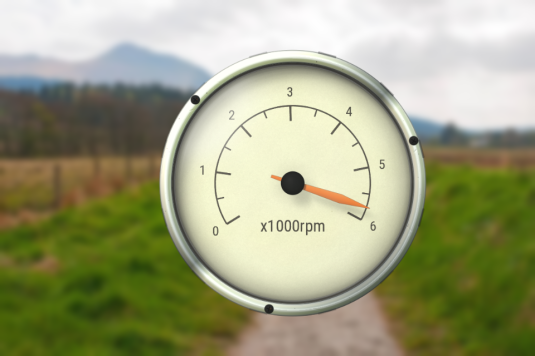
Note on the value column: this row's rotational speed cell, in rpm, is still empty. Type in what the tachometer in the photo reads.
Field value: 5750 rpm
